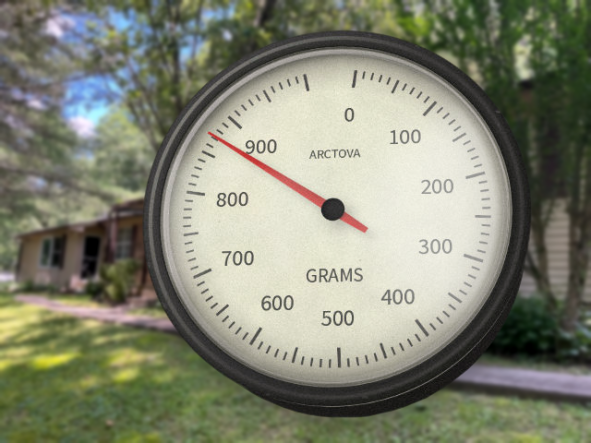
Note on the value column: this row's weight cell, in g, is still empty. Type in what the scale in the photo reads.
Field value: 870 g
